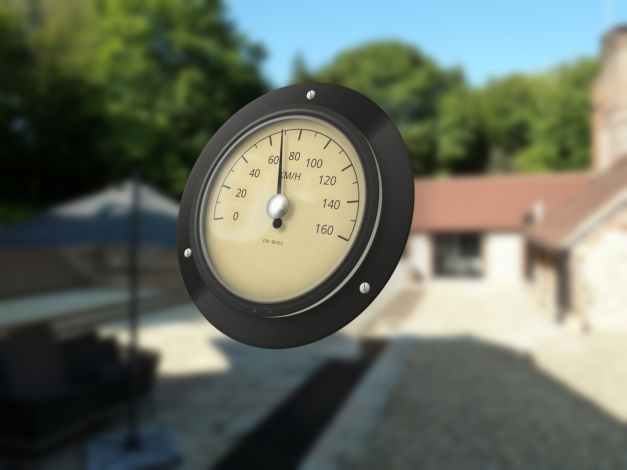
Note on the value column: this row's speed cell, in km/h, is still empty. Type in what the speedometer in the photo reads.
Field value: 70 km/h
